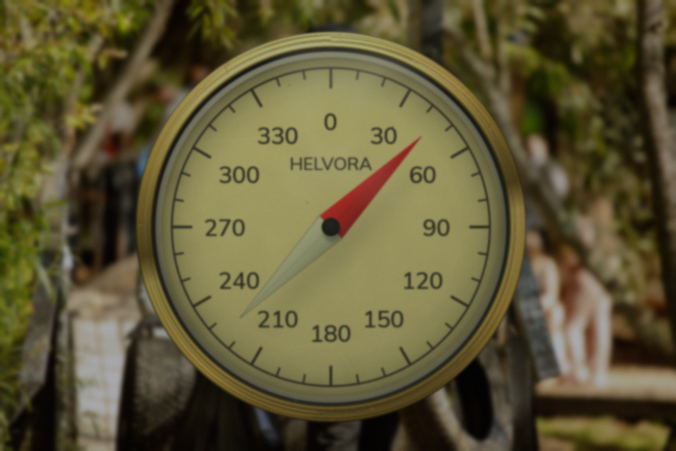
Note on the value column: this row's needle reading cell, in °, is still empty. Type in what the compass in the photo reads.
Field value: 45 °
